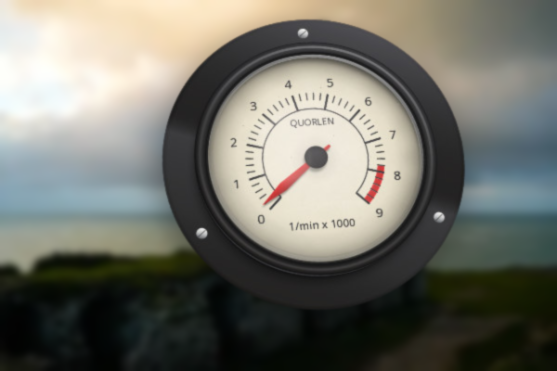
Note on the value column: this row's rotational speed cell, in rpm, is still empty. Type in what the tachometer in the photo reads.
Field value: 200 rpm
